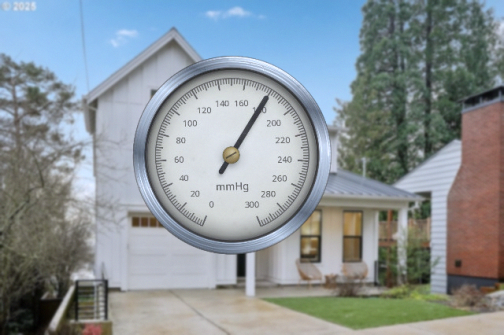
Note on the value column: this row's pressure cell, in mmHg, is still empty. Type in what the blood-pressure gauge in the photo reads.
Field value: 180 mmHg
